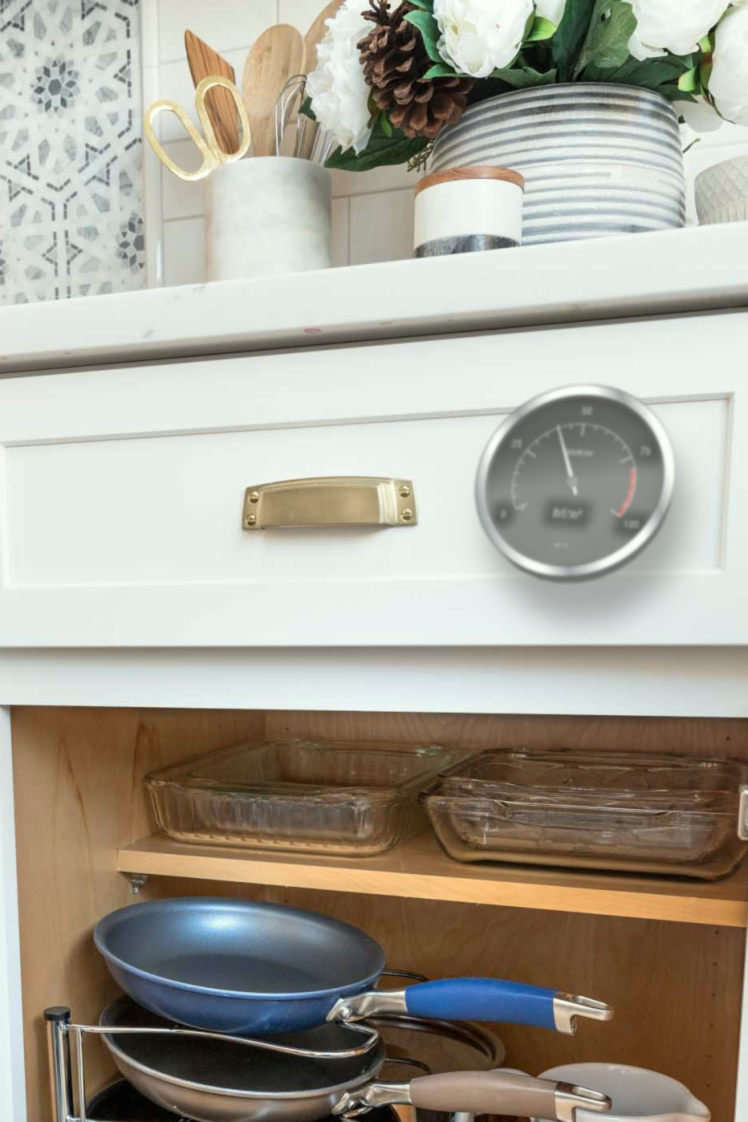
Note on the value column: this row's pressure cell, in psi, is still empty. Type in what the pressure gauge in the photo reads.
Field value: 40 psi
